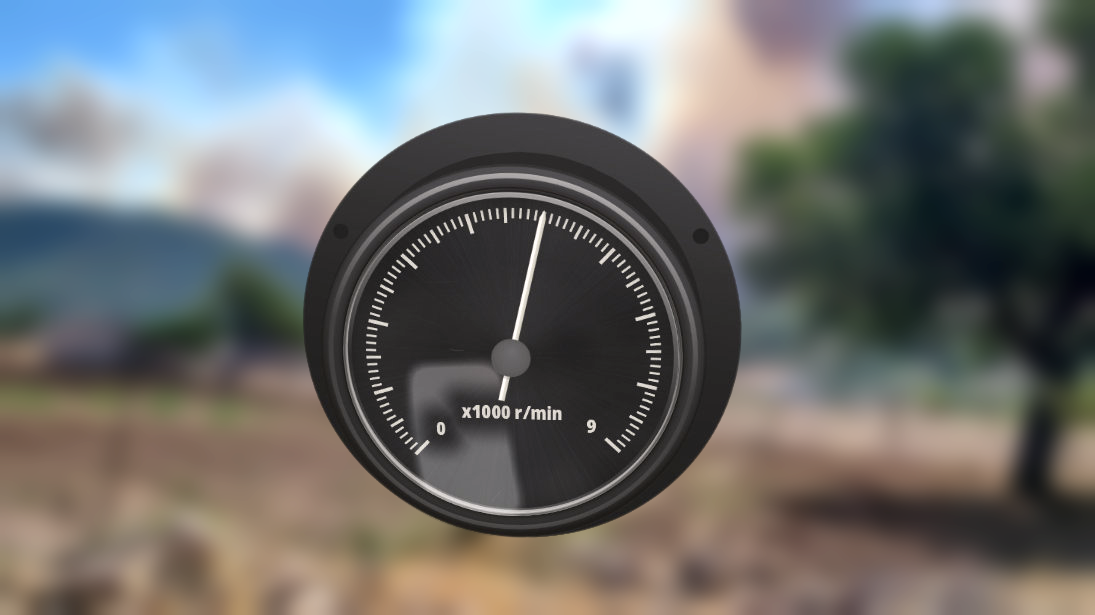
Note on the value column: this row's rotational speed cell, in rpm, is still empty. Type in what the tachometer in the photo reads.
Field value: 5000 rpm
